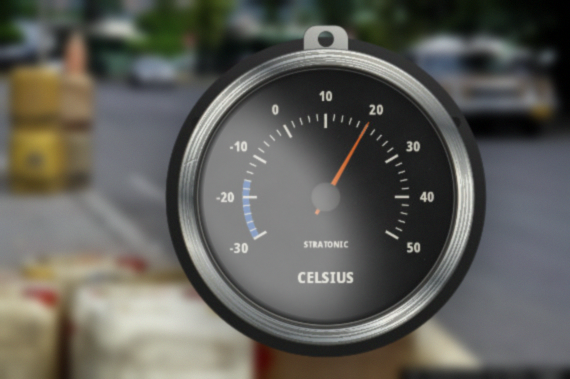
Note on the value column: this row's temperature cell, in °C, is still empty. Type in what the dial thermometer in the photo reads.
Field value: 20 °C
